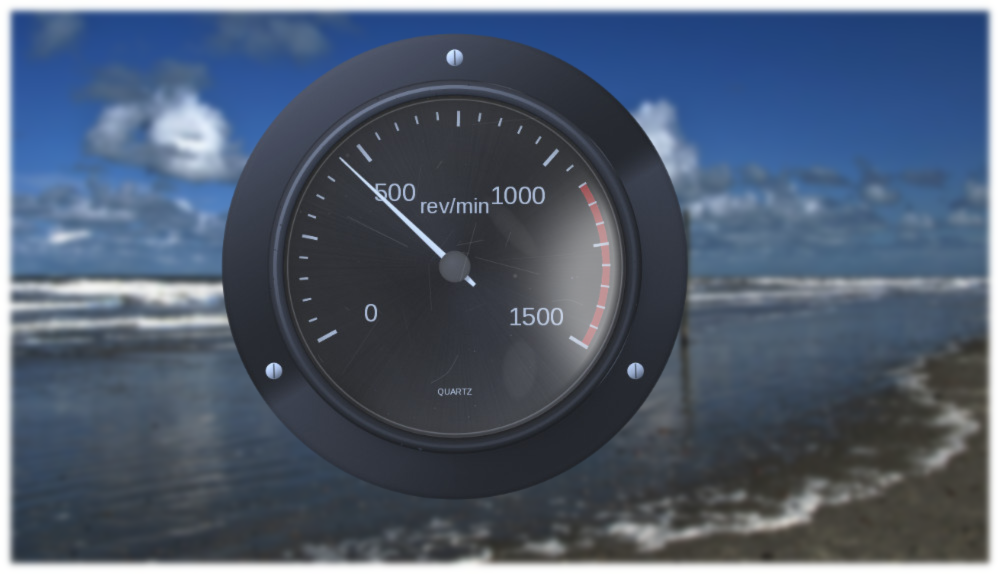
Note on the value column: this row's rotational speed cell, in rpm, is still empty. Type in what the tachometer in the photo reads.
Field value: 450 rpm
